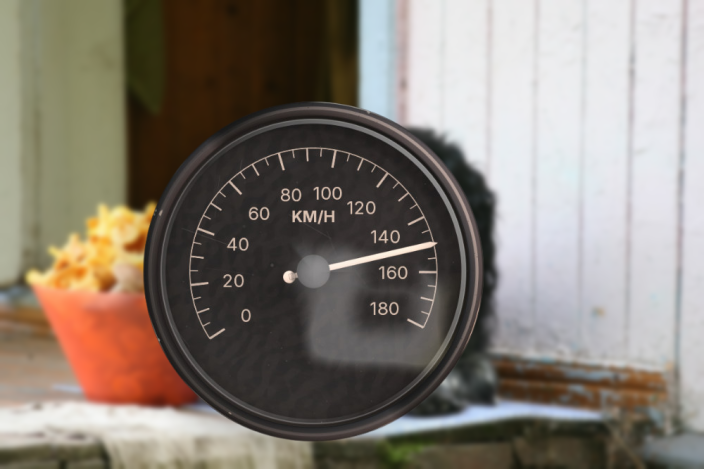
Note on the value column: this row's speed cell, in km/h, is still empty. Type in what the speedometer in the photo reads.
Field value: 150 km/h
